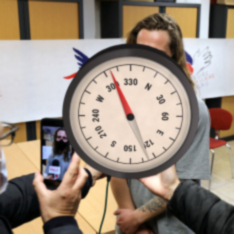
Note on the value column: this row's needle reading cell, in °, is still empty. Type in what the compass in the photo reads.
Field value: 307.5 °
